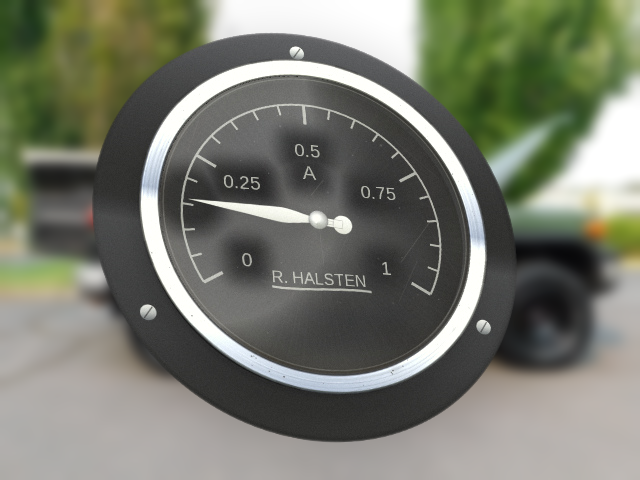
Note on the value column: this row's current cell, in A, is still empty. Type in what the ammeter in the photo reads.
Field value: 0.15 A
